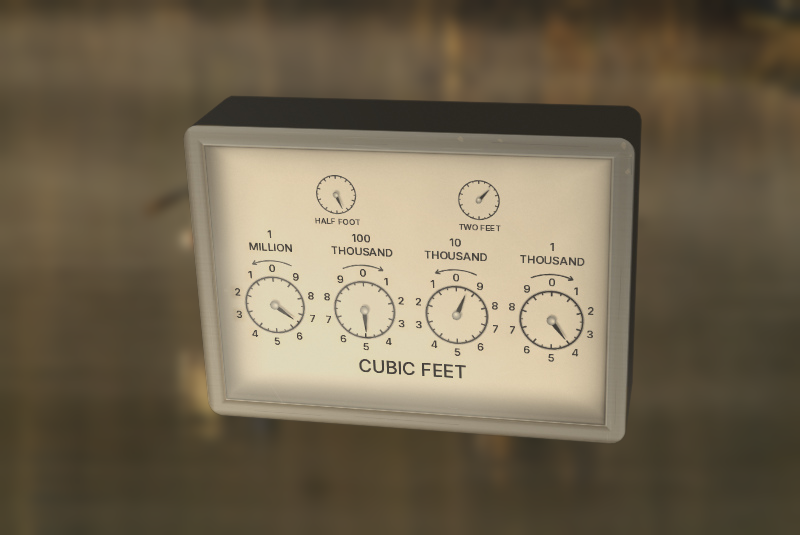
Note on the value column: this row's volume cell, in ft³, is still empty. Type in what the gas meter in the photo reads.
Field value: 649400 ft³
